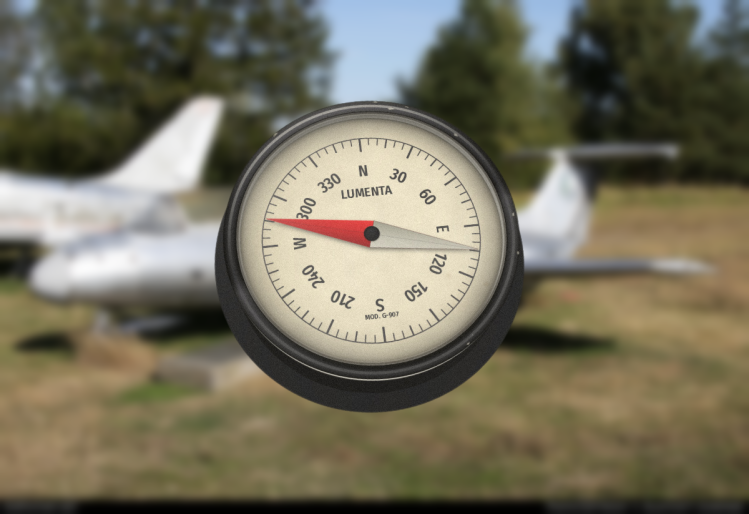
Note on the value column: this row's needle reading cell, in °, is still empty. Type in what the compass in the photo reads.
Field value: 285 °
